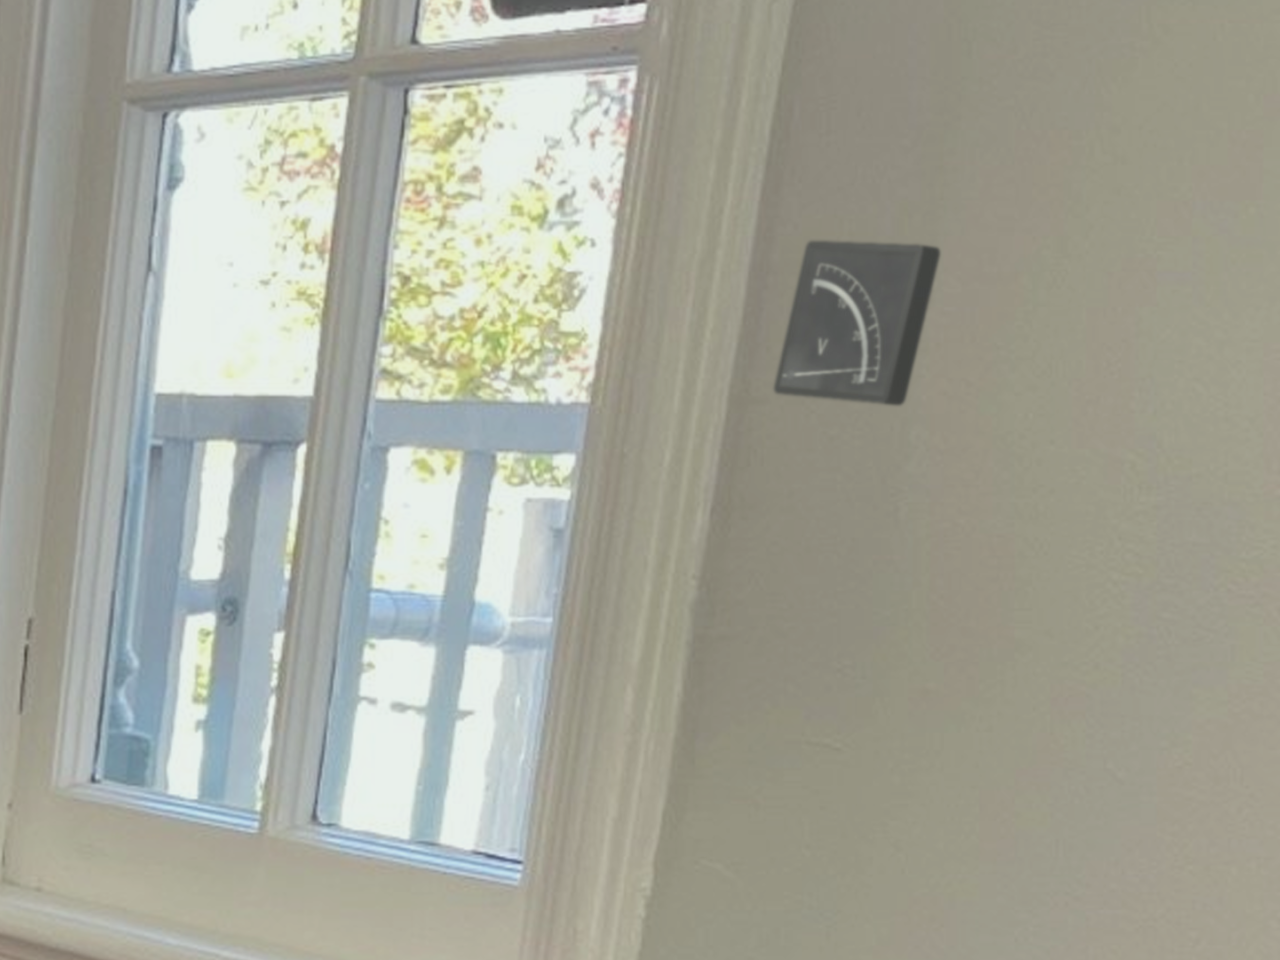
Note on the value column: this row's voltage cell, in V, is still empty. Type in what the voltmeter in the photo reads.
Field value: 28 V
